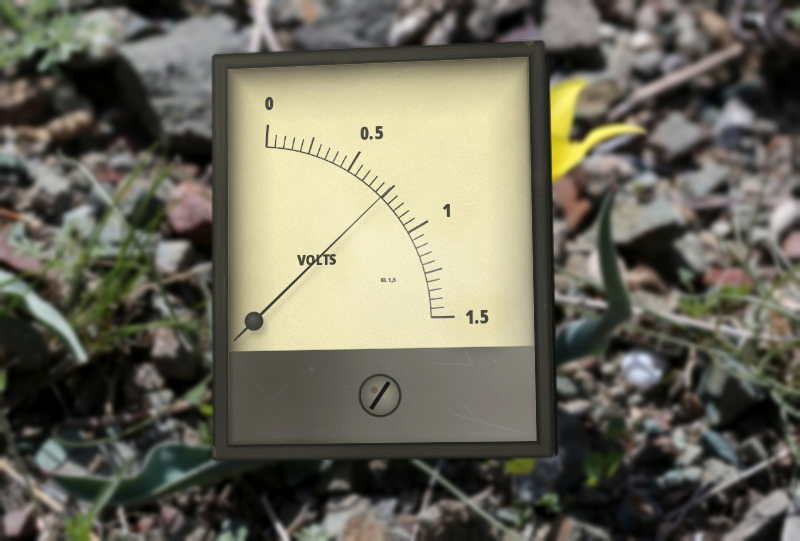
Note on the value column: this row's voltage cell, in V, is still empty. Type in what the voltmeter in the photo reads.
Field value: 0.75 V
